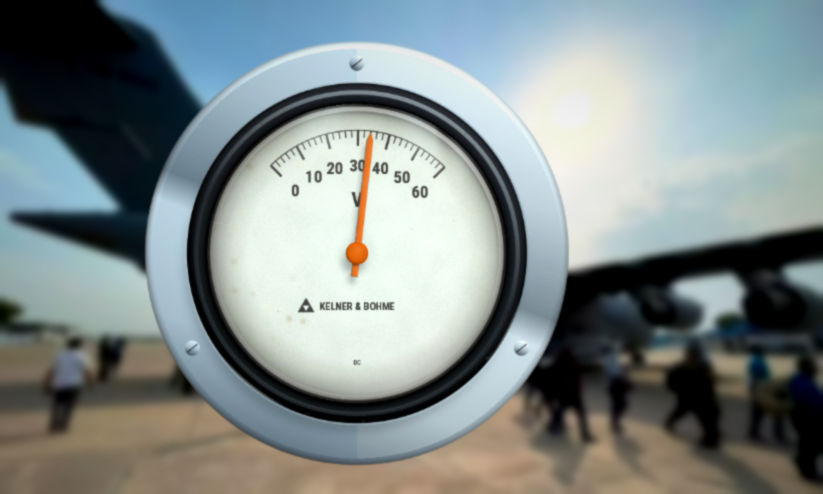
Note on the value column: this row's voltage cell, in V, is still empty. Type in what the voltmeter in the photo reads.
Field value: 34 V
